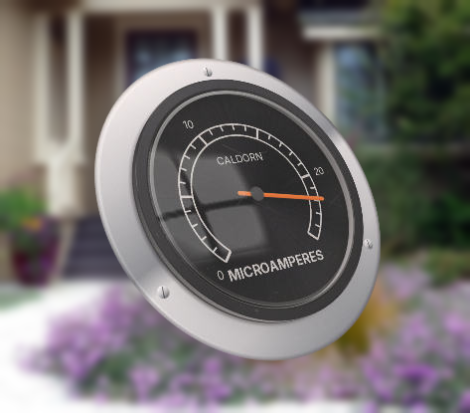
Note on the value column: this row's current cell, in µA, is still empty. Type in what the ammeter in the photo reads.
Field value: 22 µA
